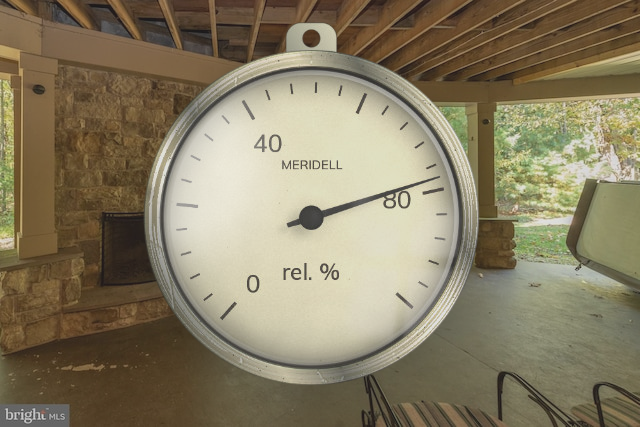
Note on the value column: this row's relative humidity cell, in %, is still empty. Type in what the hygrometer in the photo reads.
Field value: 78 %
